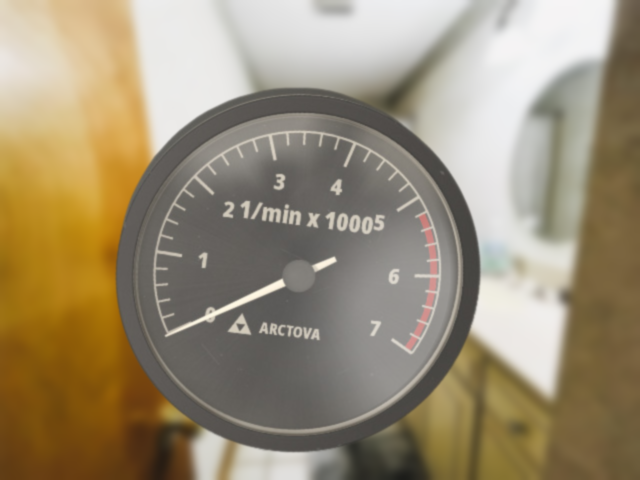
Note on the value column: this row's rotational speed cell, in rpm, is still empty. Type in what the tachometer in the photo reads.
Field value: 0 rpm
